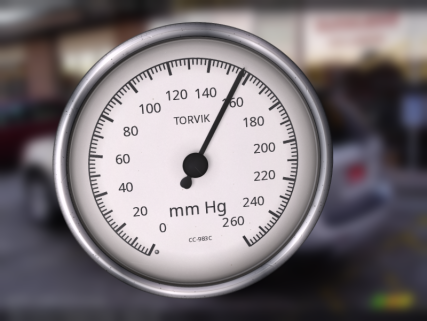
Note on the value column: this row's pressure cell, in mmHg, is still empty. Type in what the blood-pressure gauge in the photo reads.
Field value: 156 mmHg
